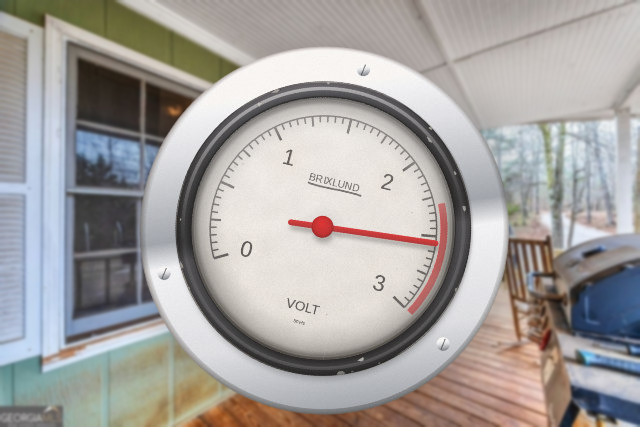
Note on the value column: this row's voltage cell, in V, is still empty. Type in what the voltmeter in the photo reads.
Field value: 2.55 V
